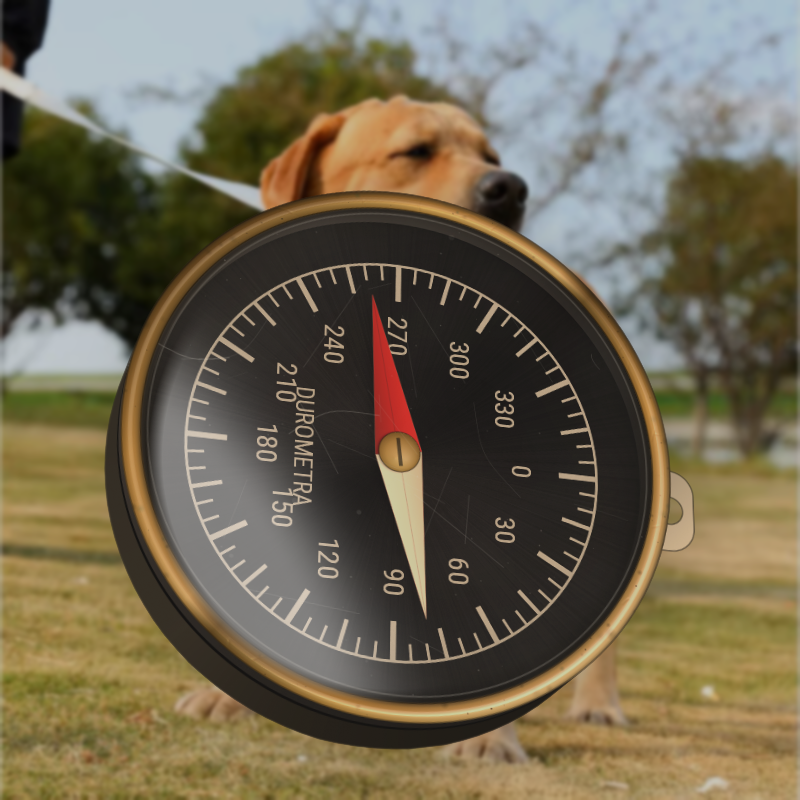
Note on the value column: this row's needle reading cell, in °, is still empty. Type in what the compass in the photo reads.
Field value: 260 °
